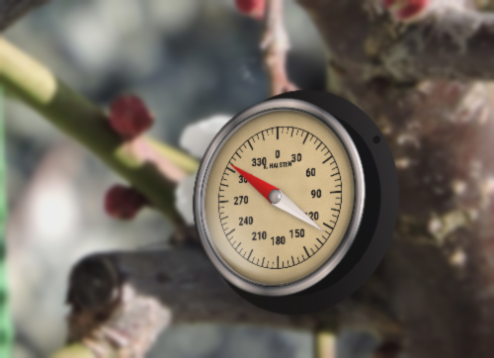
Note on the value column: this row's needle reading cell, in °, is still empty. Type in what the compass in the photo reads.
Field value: 305 °
